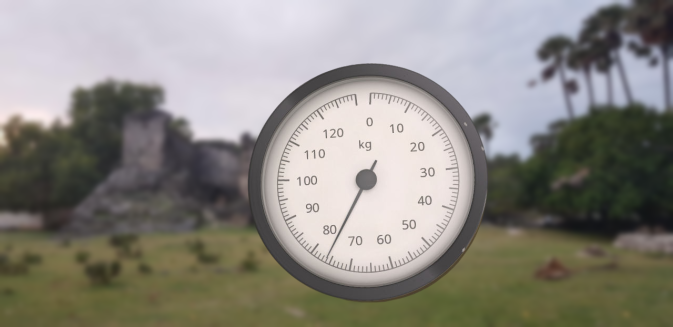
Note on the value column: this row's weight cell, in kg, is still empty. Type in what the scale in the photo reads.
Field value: 76 kg
